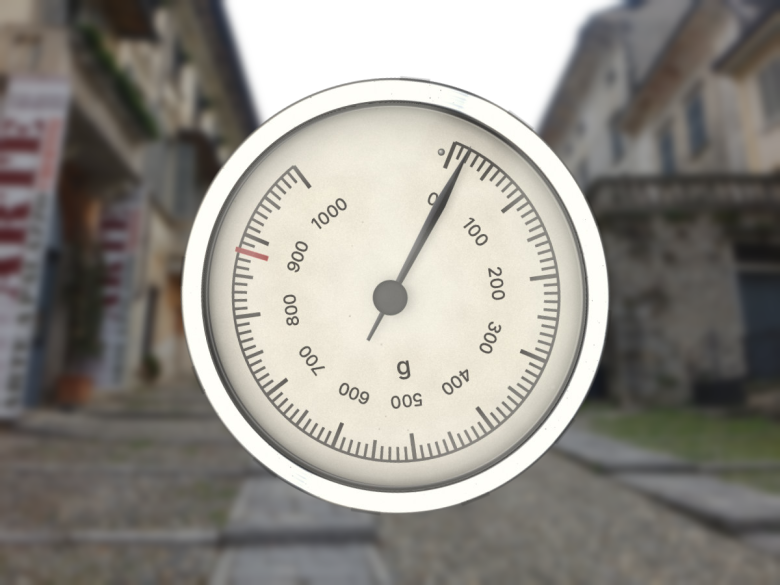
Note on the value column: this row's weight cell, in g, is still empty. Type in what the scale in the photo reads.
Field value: 20 g
